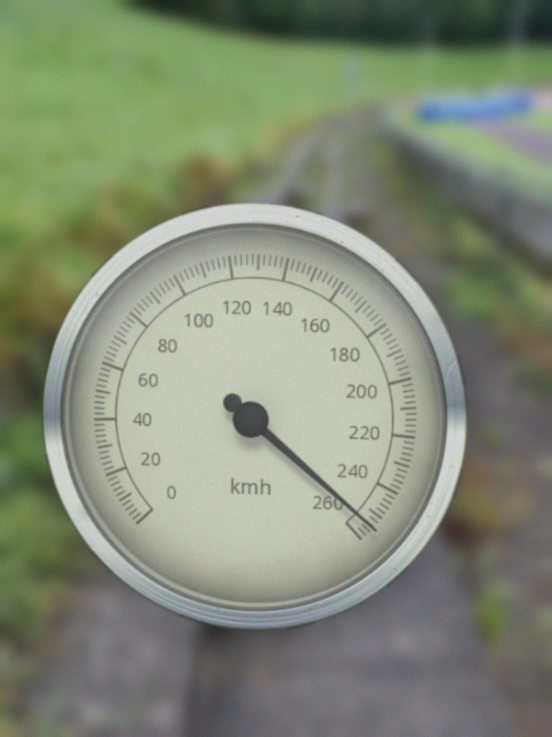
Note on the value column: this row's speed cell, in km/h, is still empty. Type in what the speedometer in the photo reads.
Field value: 254 km/h
